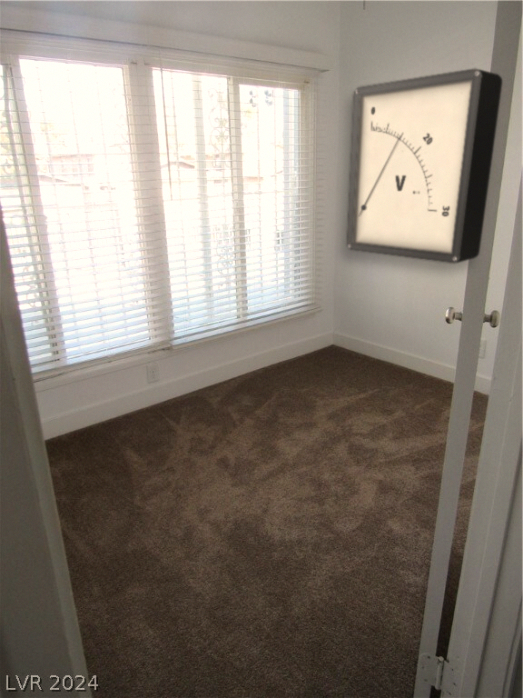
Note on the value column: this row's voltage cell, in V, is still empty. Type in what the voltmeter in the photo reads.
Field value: 15 V
